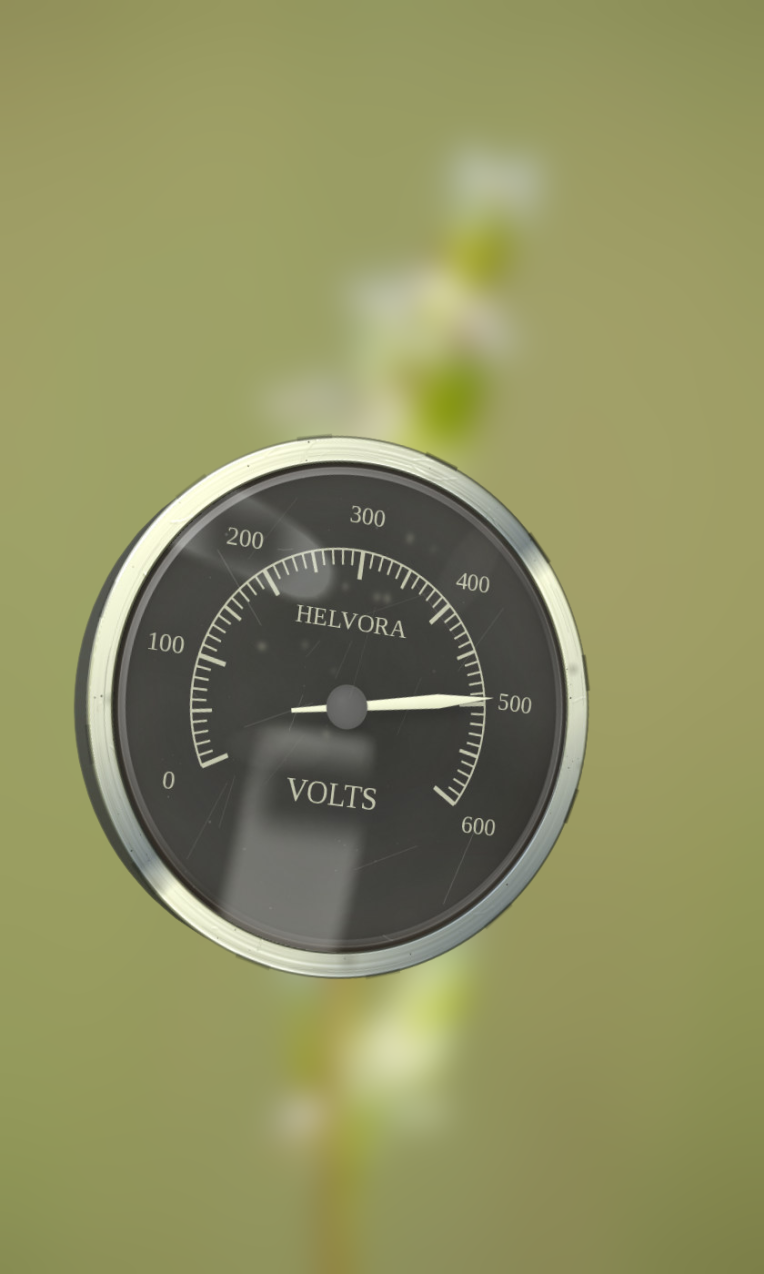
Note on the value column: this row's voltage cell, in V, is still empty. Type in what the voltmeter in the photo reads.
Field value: 495 V
